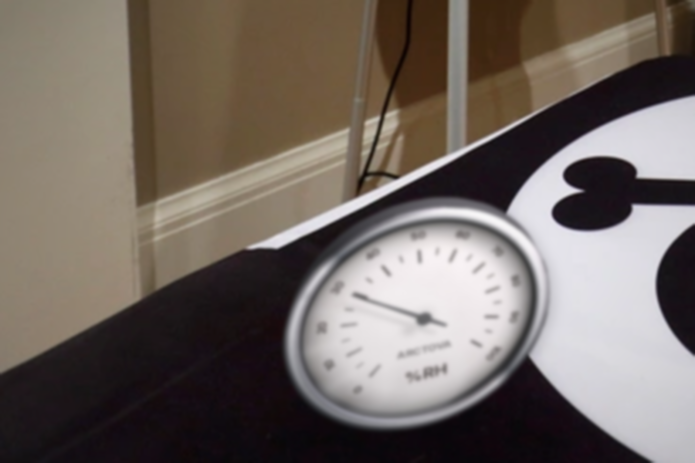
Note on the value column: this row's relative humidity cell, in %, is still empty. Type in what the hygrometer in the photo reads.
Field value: 30 %
